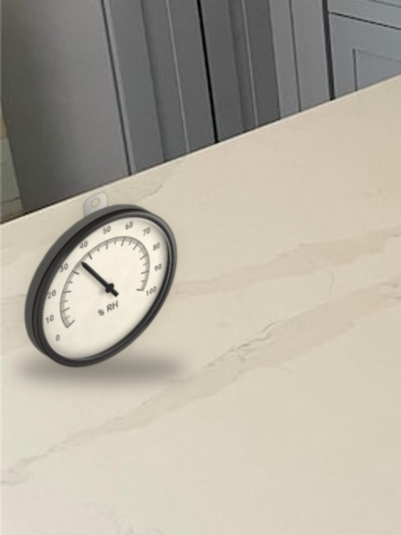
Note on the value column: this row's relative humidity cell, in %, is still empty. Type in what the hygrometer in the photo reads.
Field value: 35 %
